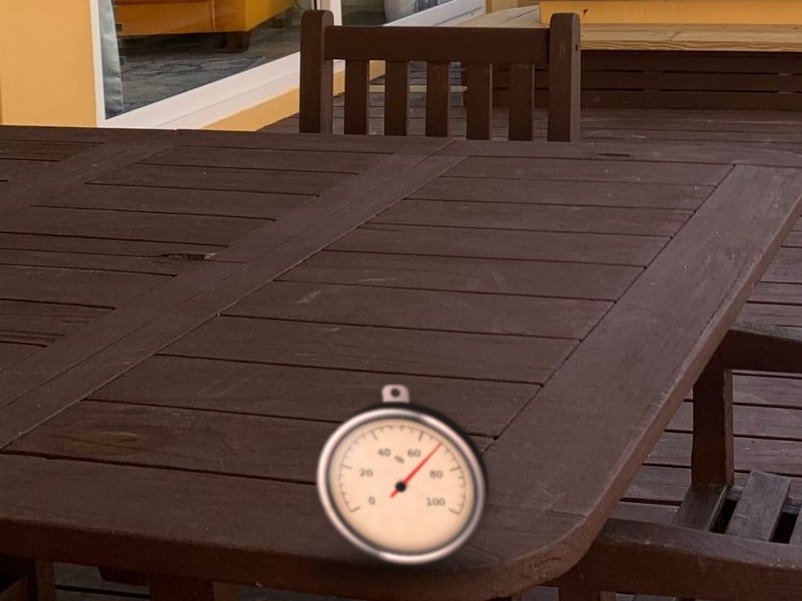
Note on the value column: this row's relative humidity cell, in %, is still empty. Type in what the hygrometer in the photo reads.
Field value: 68 %
